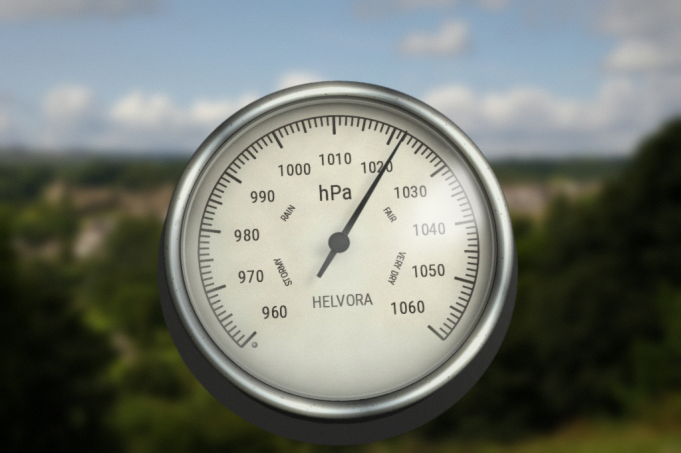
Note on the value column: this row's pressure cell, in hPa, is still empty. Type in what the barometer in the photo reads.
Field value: 1022 hPa
